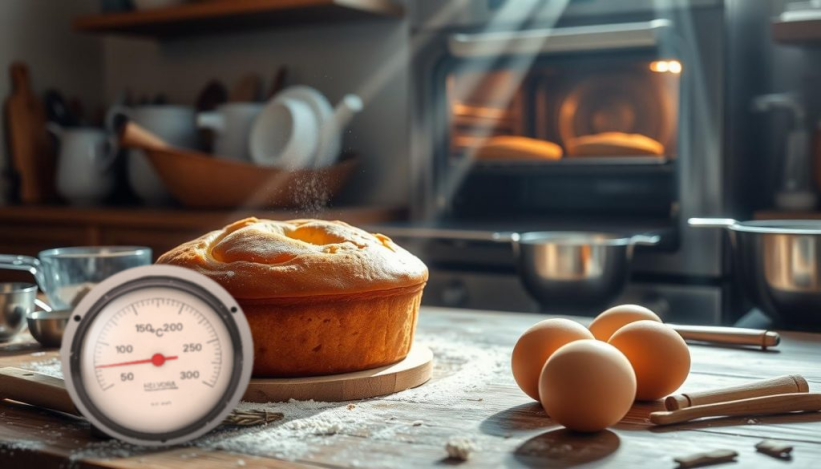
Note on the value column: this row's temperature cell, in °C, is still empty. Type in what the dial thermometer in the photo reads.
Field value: 75 °C
